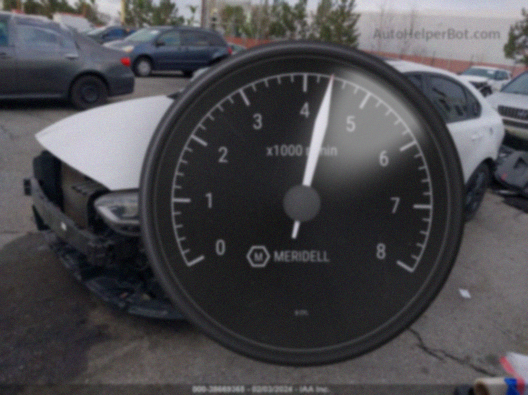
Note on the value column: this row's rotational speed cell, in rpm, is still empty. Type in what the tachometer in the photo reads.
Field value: 4400 rpm
